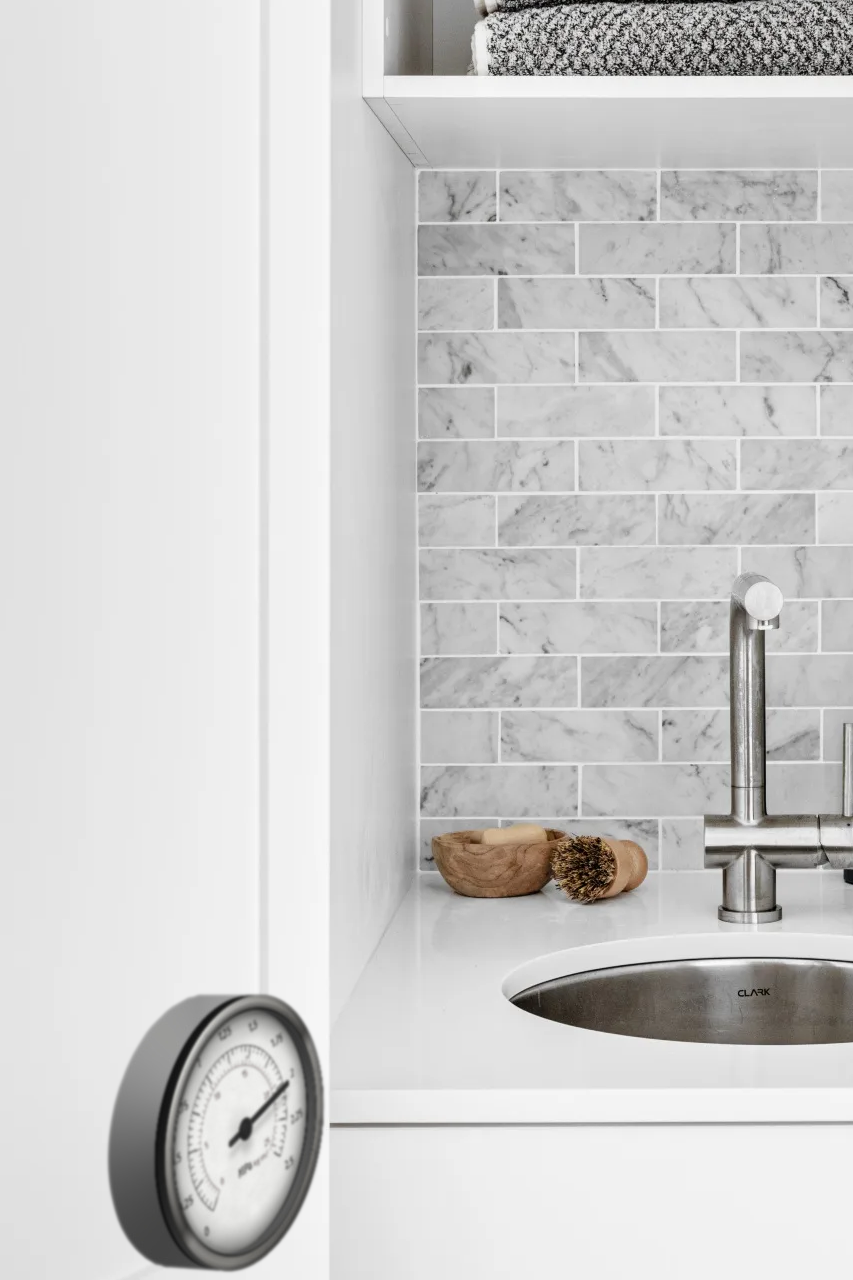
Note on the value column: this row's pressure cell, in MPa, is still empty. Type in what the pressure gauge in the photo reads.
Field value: 2 MPa
